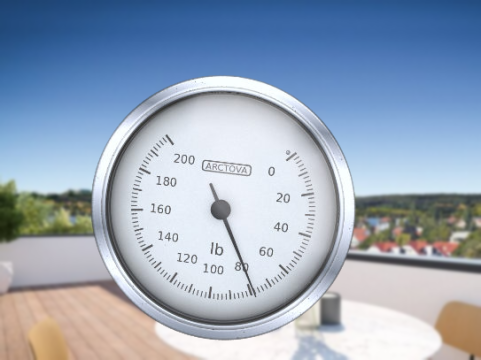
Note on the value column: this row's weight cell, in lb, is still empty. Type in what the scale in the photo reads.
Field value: 78 lb
